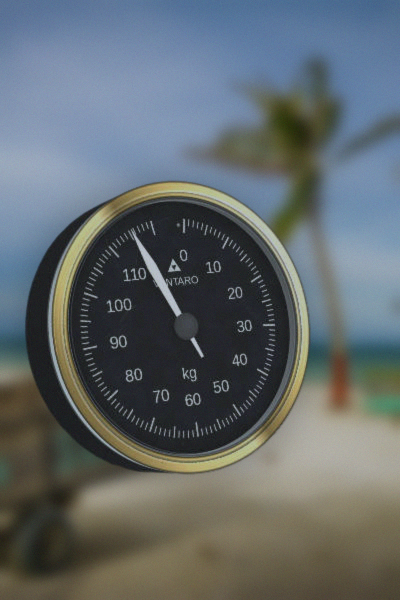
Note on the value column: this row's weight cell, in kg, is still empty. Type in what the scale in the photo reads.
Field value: 115 kg
